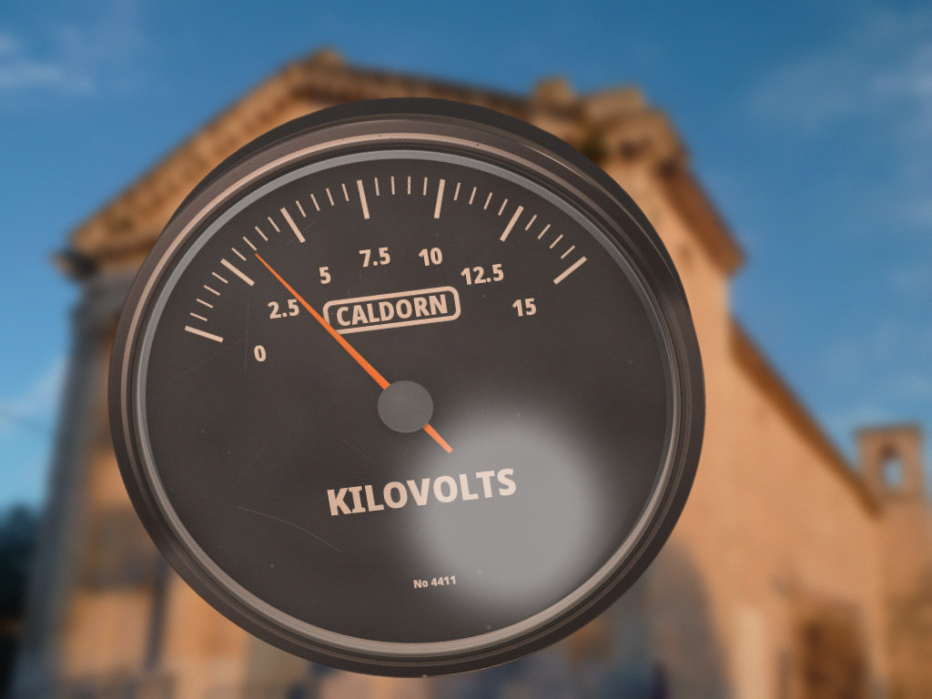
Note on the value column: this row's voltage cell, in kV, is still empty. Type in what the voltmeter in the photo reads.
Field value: 3.5 kV
